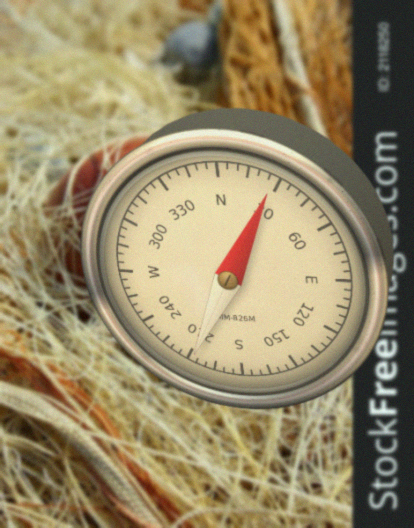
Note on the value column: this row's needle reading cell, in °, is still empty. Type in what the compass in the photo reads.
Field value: 27.5 °
